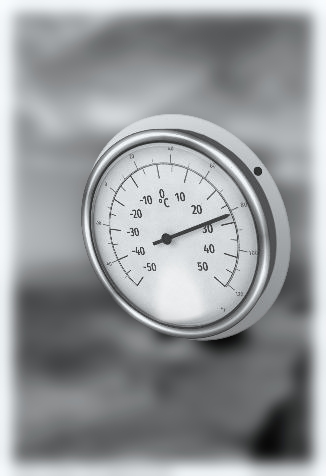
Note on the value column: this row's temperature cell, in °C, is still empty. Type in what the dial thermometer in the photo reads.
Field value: 27.5 °C
